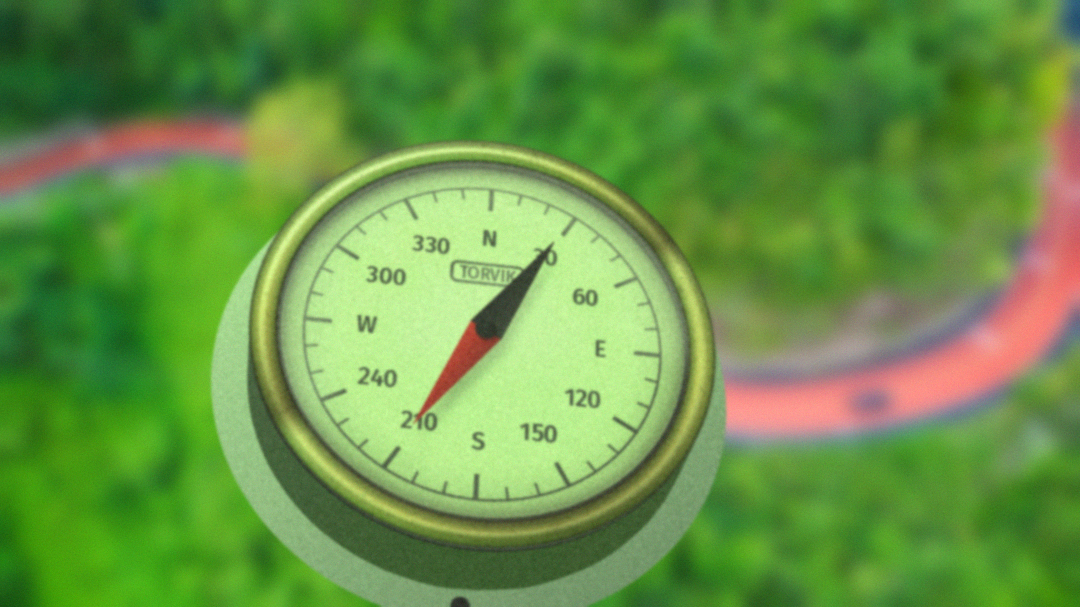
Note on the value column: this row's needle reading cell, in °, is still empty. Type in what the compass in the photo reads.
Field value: 210 °
